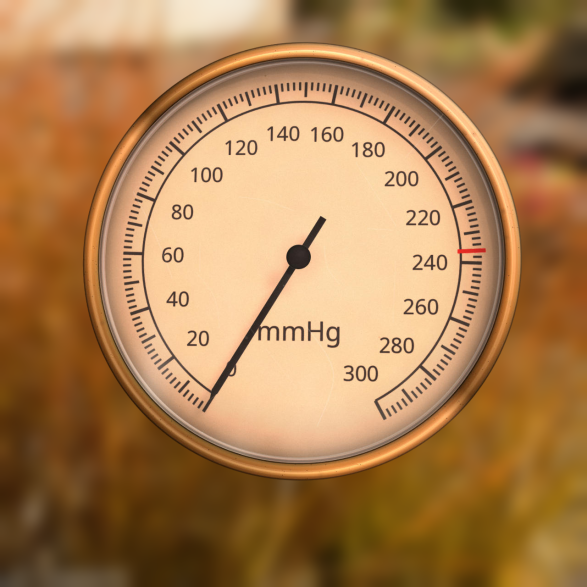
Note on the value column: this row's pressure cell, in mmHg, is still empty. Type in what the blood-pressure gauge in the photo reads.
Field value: 0 mmHg
